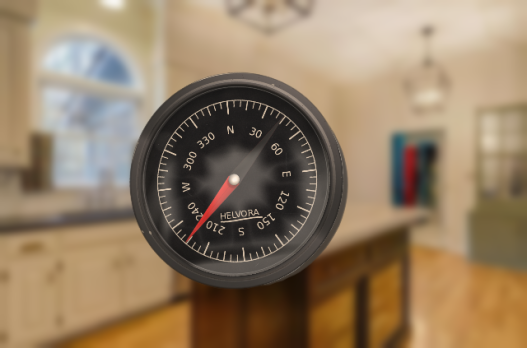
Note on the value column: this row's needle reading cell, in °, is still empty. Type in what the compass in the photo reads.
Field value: 225 °
